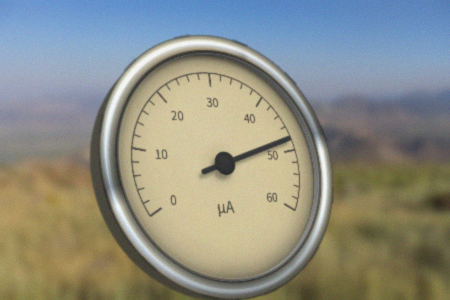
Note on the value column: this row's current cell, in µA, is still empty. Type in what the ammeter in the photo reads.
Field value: 48 µA
